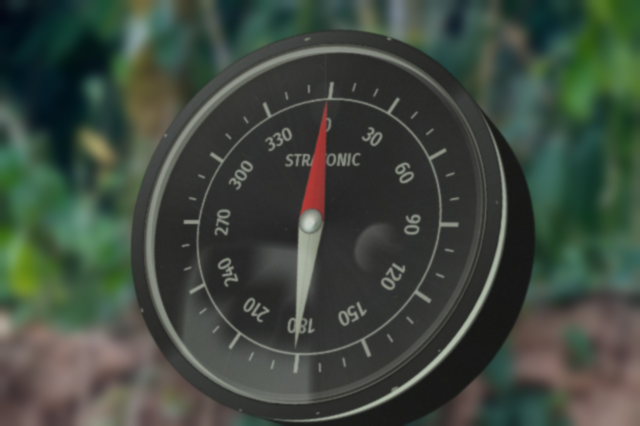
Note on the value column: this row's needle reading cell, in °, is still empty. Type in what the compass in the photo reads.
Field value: 0 °
